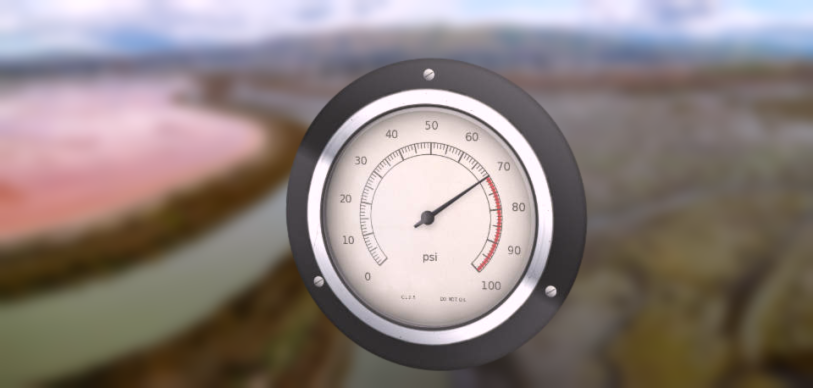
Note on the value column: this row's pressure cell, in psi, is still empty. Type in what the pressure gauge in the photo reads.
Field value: 70 psi
